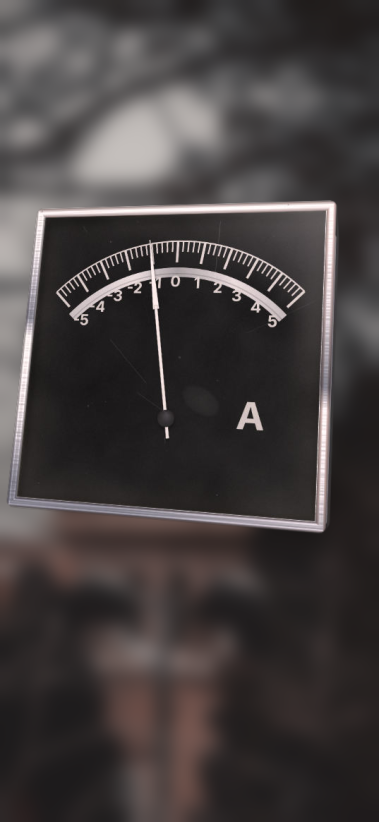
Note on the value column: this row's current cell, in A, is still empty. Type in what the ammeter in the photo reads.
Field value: -1 A
